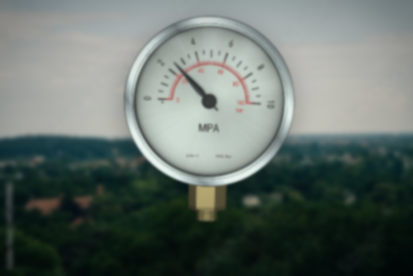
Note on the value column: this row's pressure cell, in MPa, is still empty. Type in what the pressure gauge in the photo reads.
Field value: 2.5 MPa
